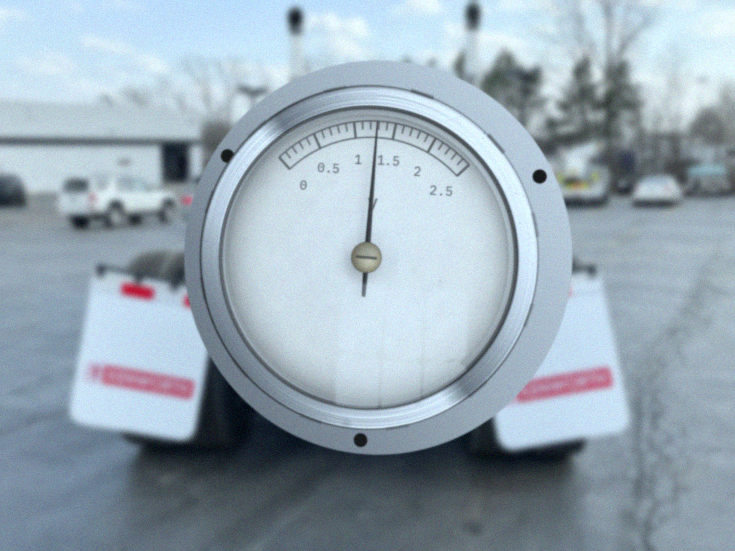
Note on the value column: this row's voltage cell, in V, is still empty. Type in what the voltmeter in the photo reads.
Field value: 1.3 V
